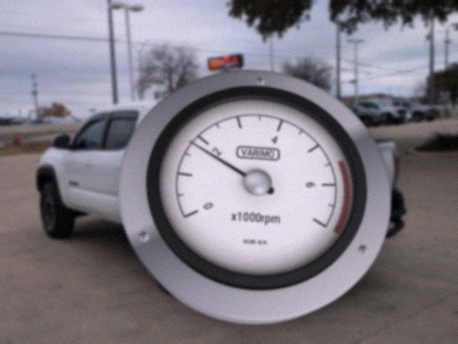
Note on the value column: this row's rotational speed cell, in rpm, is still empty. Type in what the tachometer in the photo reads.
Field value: 1750 rpm
